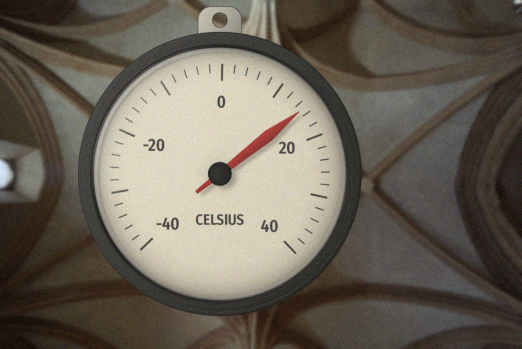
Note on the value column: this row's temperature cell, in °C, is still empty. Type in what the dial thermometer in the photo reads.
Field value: 15 °C
